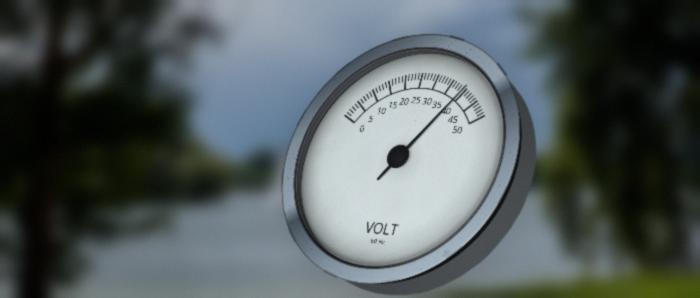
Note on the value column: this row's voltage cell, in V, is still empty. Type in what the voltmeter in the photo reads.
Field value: 40 V
